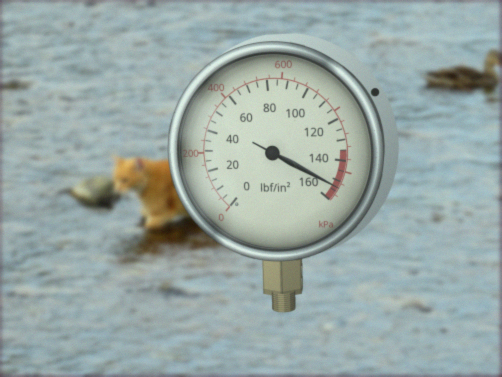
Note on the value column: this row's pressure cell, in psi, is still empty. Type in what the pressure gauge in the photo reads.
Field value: 152.5 psi
